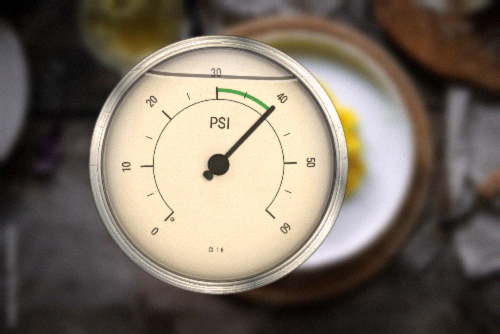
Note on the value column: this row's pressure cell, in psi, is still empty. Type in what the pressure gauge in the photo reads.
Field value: 40 psi
